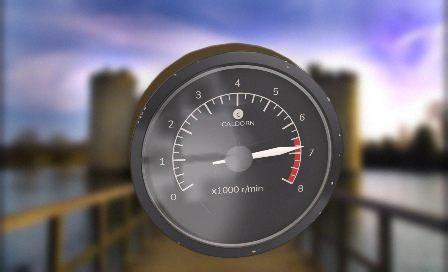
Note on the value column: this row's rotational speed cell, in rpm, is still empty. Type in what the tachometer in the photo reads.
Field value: 6750 rpm
